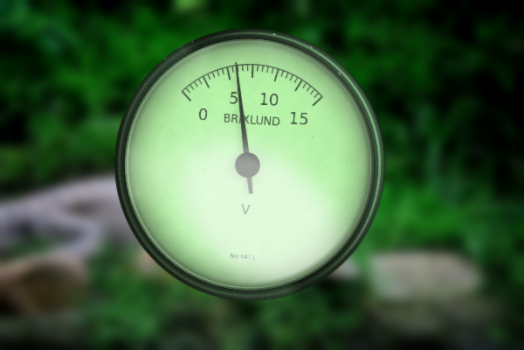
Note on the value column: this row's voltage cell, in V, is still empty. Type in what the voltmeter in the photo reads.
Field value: 6 V
